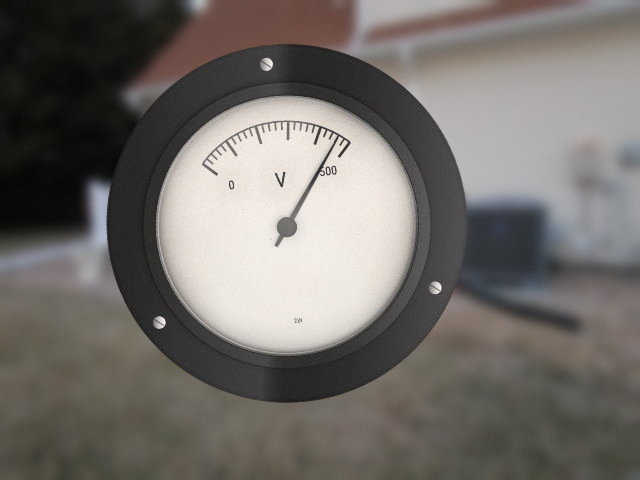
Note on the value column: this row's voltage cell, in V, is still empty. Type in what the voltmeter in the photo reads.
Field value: 460 V
